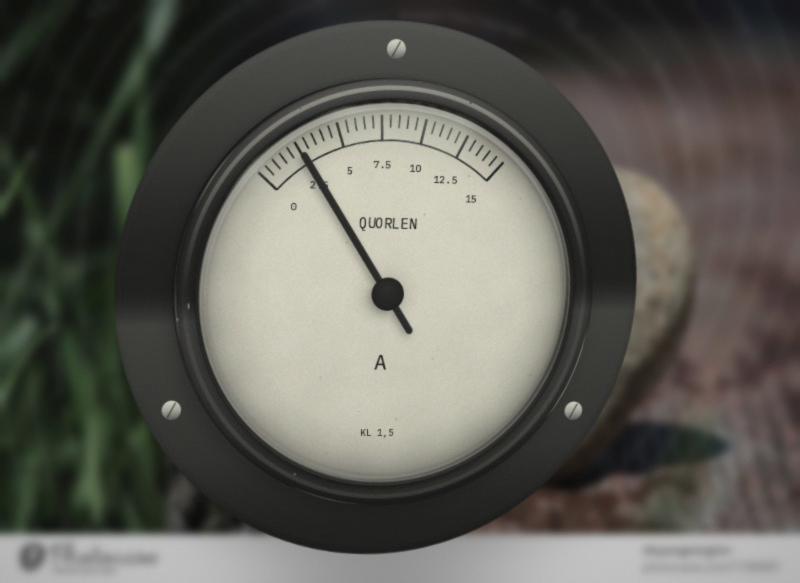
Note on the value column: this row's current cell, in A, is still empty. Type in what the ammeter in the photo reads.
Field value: 2.5 A
